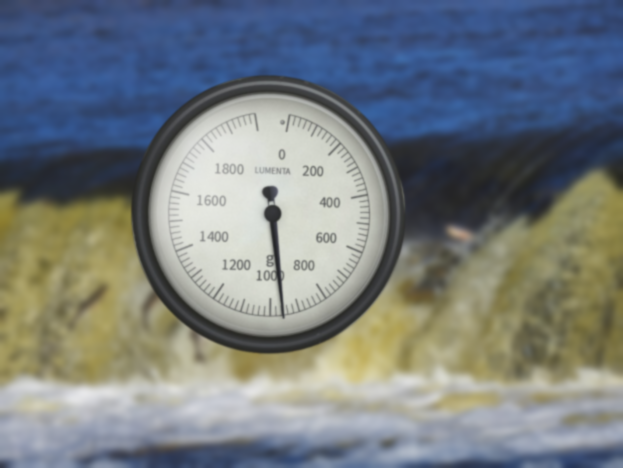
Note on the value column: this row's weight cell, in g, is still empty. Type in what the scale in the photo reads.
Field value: 960 g
